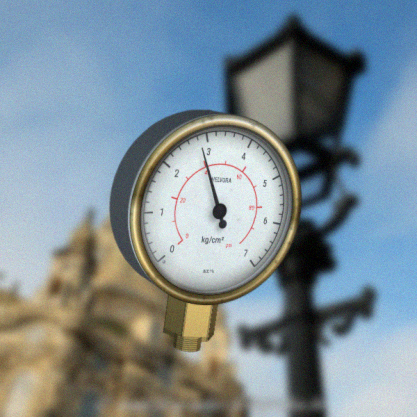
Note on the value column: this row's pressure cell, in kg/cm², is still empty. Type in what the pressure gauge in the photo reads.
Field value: 2.8 kg/cm²
